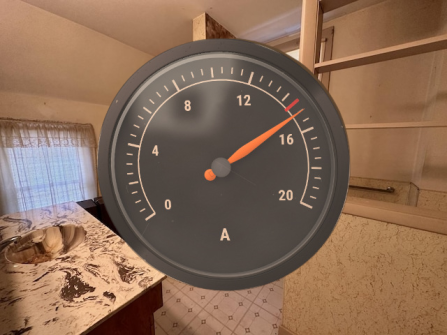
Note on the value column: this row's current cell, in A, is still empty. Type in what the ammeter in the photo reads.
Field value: 15 A
